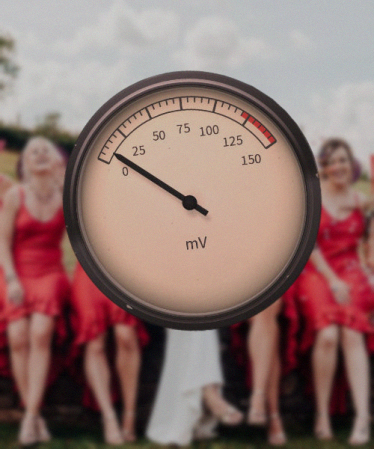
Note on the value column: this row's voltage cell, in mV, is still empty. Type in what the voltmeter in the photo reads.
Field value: 10 mV
